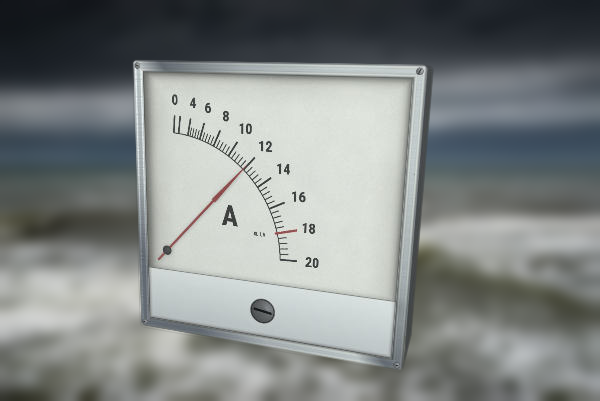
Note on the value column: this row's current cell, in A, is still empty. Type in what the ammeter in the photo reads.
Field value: 12 A
